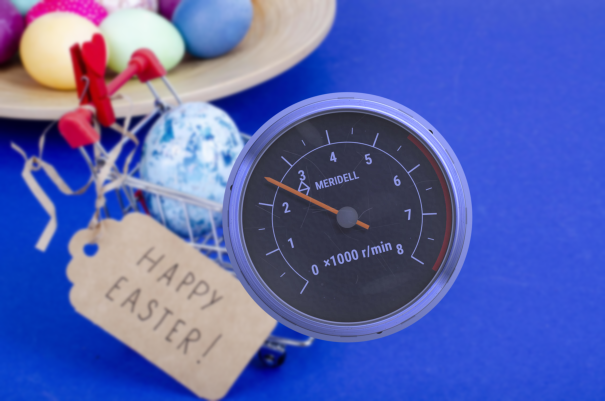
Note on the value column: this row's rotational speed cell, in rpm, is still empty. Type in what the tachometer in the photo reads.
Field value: 2500 rpm
